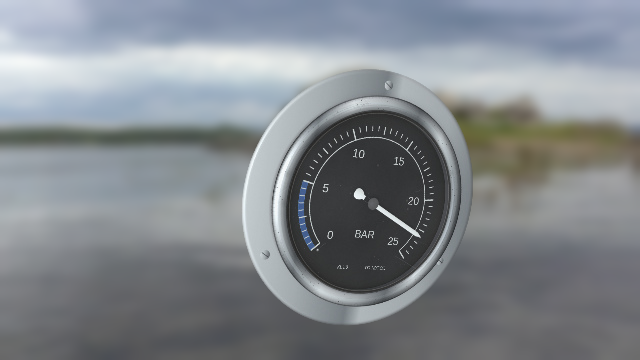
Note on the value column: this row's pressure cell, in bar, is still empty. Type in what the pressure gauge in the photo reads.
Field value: 23 bar
